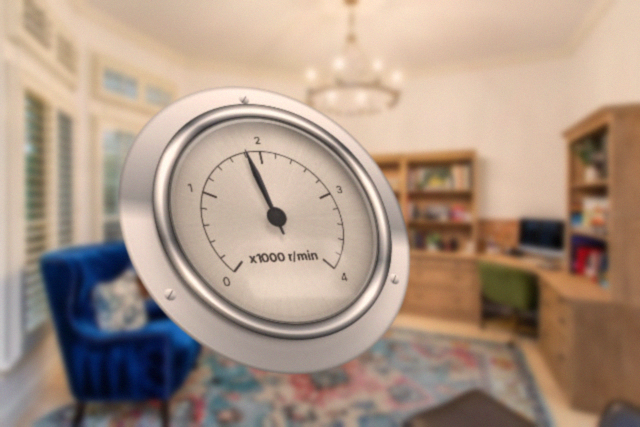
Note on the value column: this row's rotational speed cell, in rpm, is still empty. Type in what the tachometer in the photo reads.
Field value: 1800 rpm
